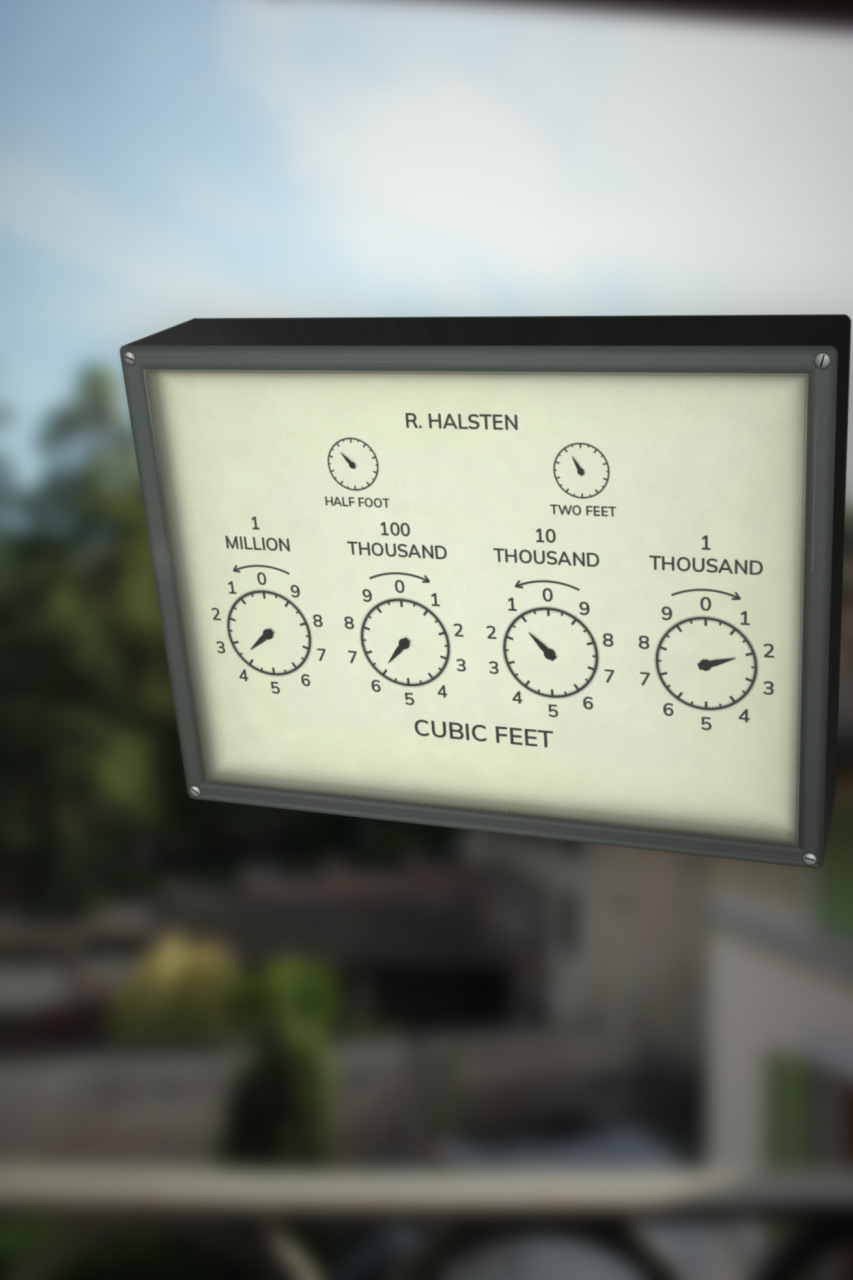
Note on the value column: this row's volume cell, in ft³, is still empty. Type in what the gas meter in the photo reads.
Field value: 361200 ft³
